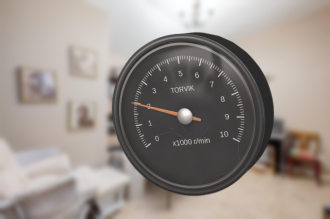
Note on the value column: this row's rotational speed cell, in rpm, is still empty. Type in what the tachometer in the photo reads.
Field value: 2000 rpm
